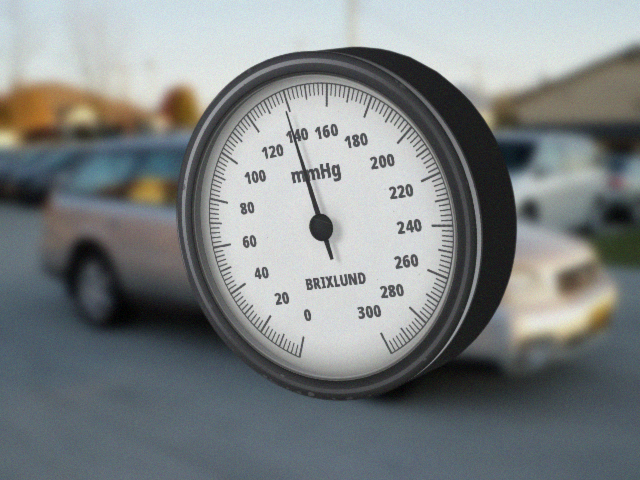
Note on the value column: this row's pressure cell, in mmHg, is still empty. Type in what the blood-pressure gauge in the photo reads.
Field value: 140 mmHg
